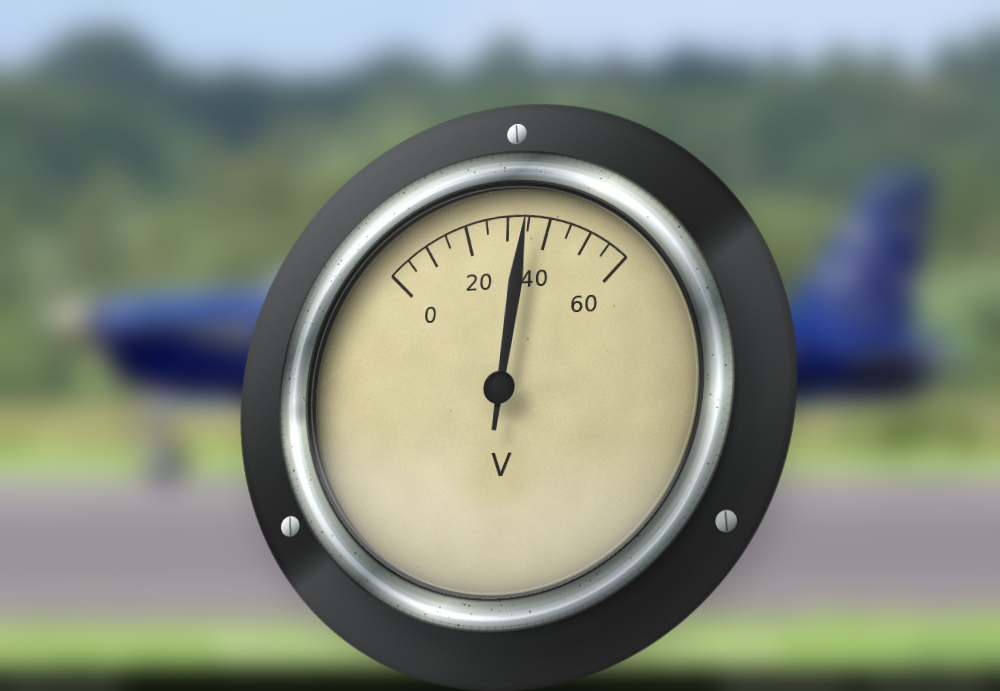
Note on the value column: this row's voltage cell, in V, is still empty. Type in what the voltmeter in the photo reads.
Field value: 35 V
